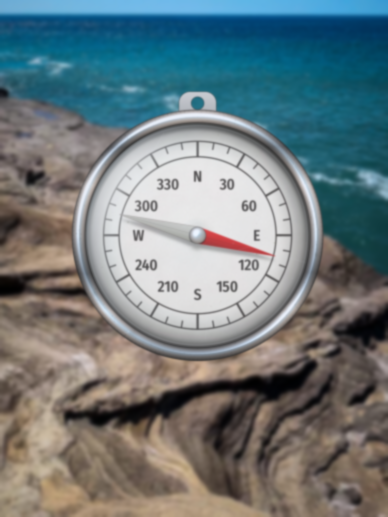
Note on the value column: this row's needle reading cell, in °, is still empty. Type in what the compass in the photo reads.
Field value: 105 °
